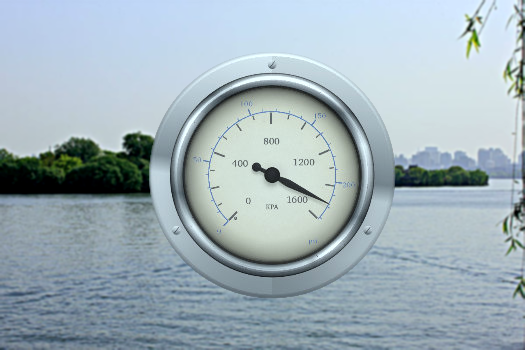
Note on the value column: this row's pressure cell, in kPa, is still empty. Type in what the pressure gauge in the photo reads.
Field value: 1500 kPa
